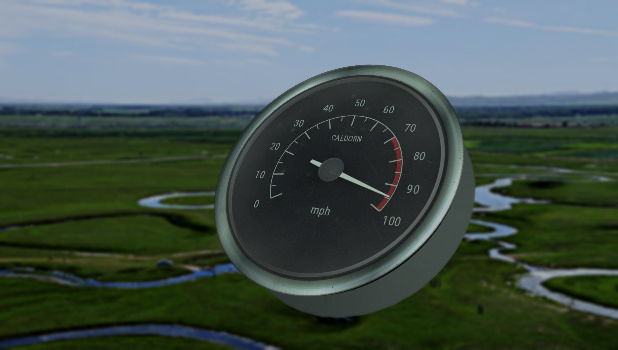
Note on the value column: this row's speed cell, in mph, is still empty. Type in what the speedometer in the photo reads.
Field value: 95 mph
